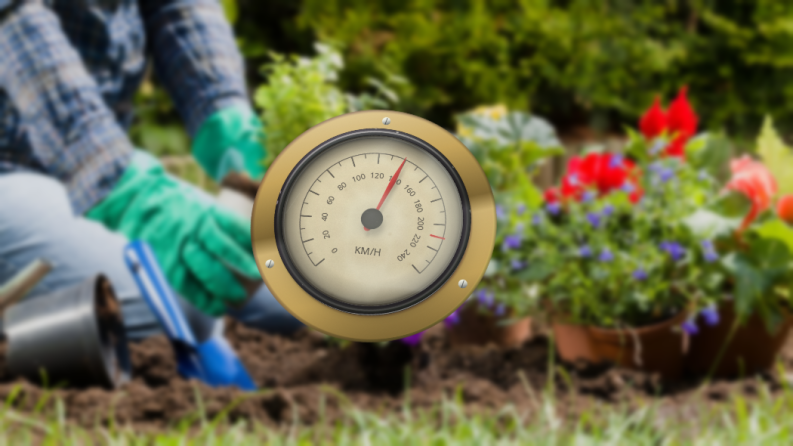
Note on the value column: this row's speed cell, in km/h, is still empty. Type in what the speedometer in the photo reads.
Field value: 140 km/h
